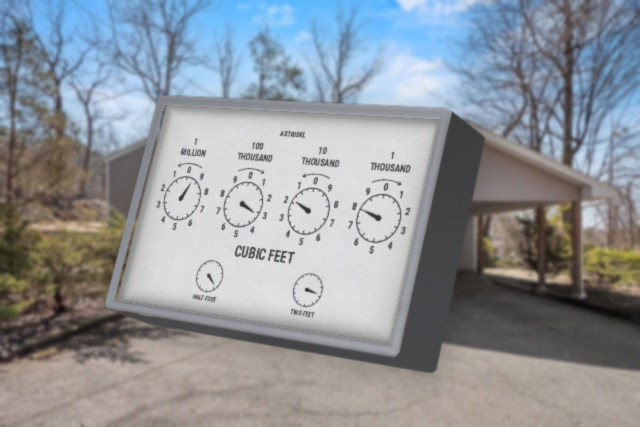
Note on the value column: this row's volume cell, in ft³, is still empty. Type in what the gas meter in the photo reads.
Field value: 931800 ft³
